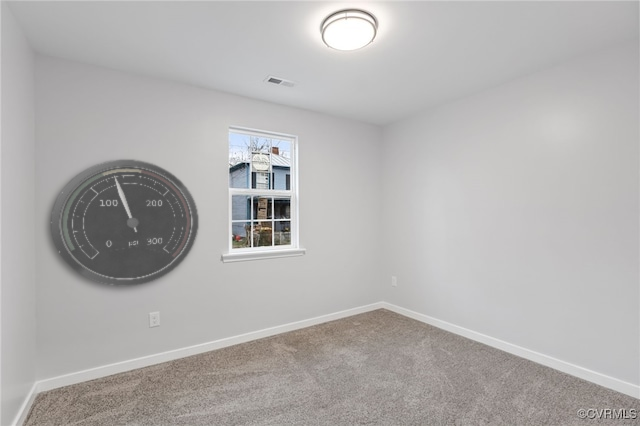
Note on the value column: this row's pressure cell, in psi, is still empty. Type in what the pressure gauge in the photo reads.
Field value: 130 psi
